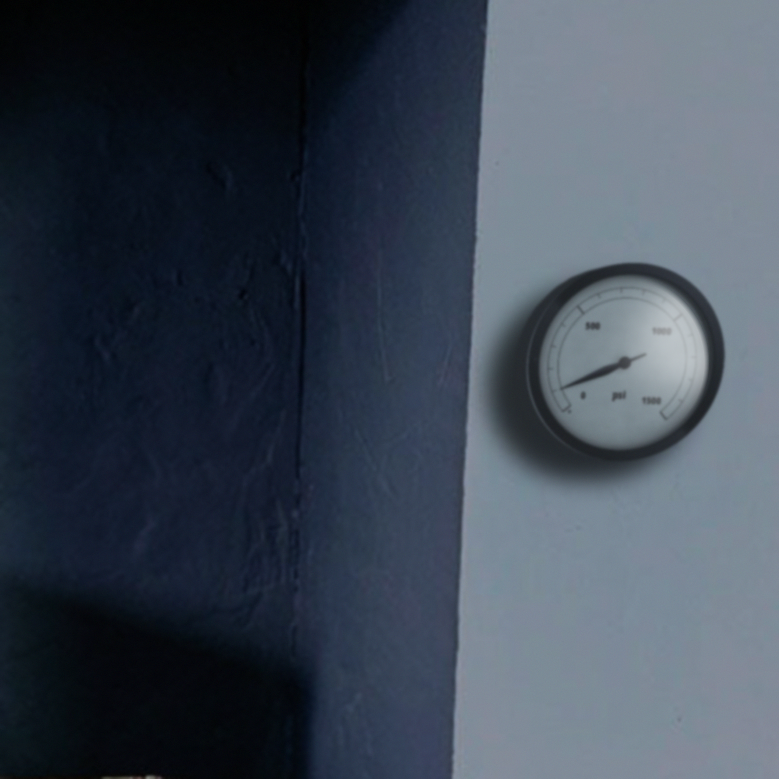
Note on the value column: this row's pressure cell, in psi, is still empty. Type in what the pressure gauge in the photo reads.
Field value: 100 psi
